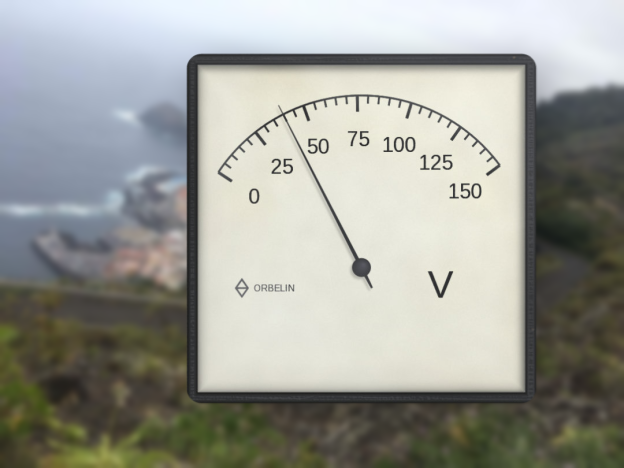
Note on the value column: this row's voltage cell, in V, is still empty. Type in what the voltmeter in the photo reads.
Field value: 40 V
